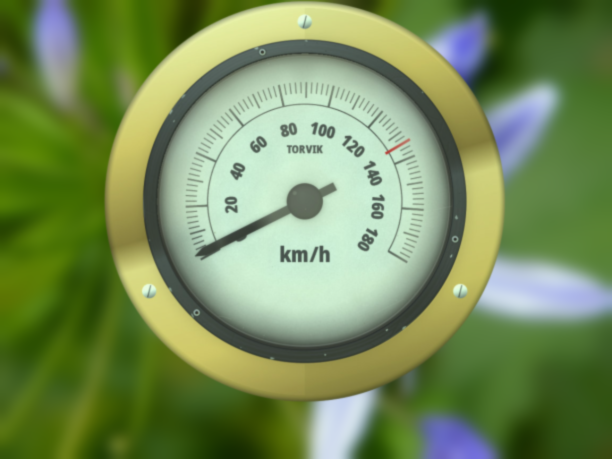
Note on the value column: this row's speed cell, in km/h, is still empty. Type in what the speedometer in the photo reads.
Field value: 2 km/h
